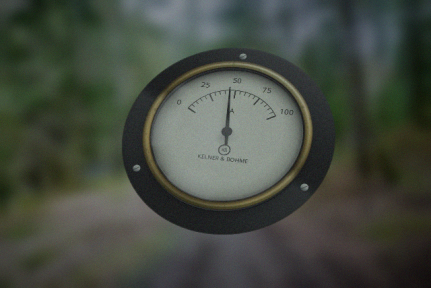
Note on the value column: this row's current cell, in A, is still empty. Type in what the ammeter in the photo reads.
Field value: 45 A
